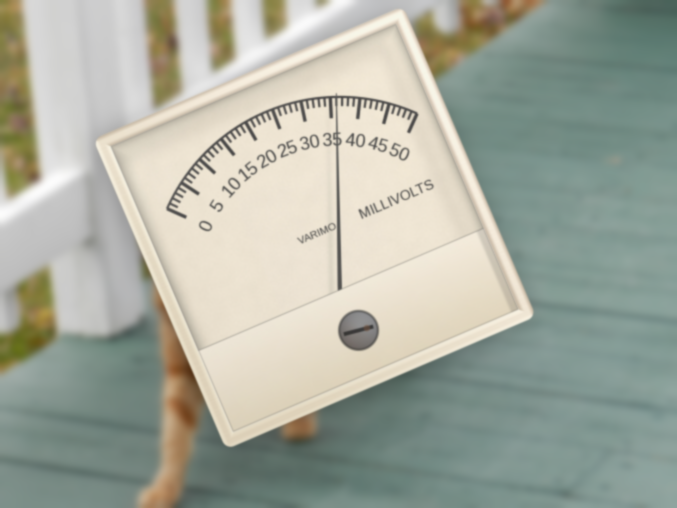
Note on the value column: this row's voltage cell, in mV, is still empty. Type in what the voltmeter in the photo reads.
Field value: 36 mV
